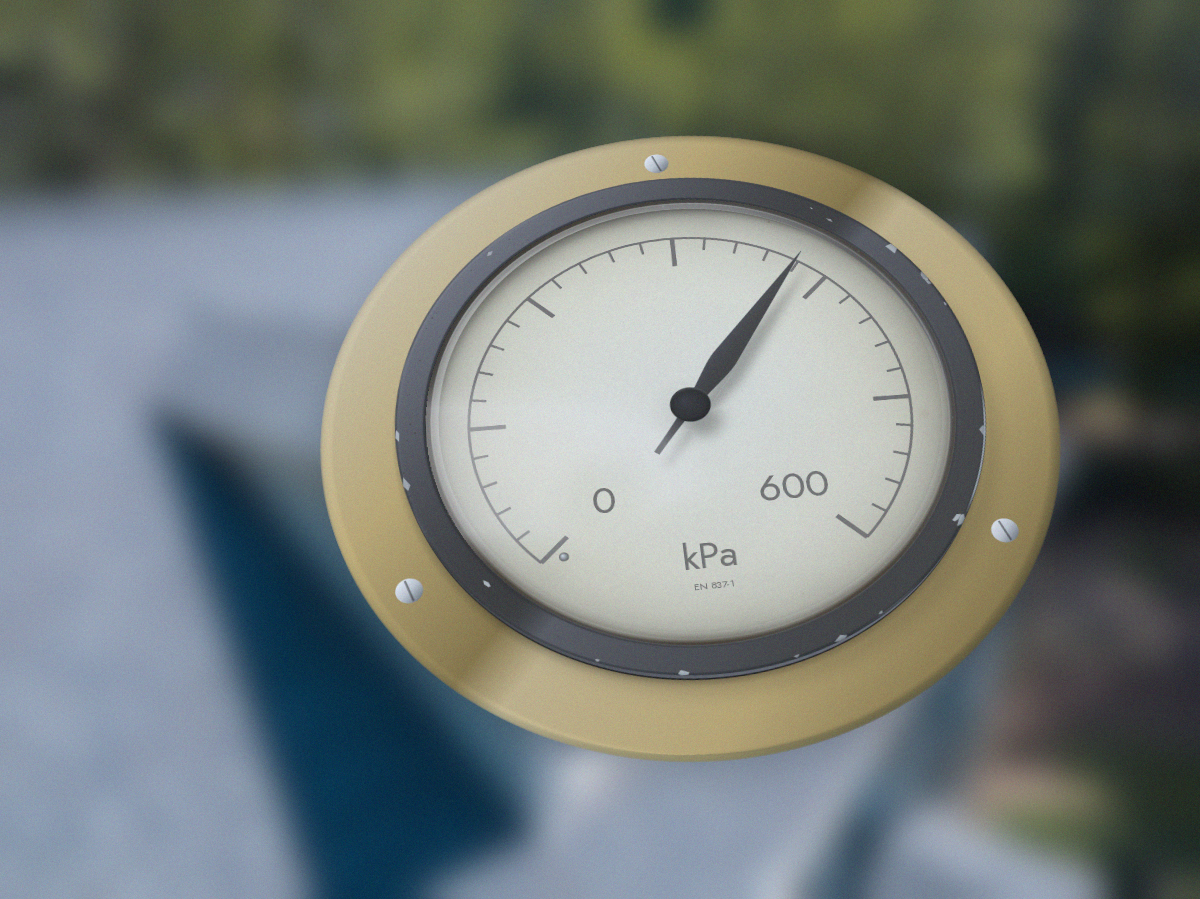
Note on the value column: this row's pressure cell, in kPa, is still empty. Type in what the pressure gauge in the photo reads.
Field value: 380 kPa
